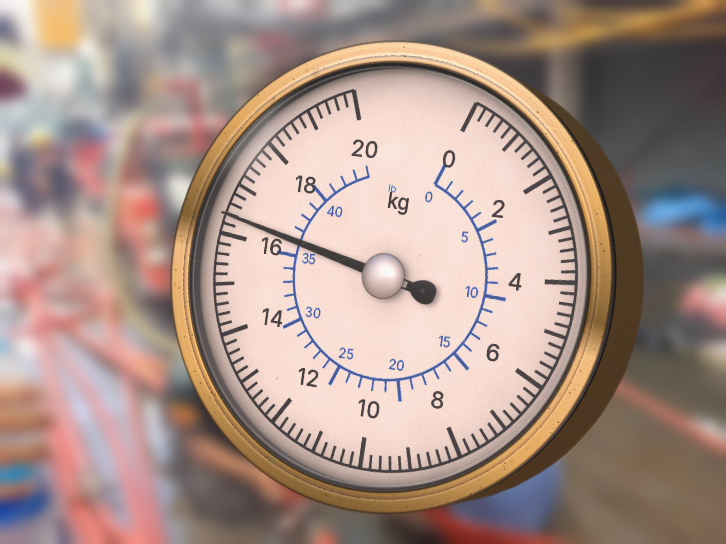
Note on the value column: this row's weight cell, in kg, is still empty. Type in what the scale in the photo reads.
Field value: 16.4 kg
